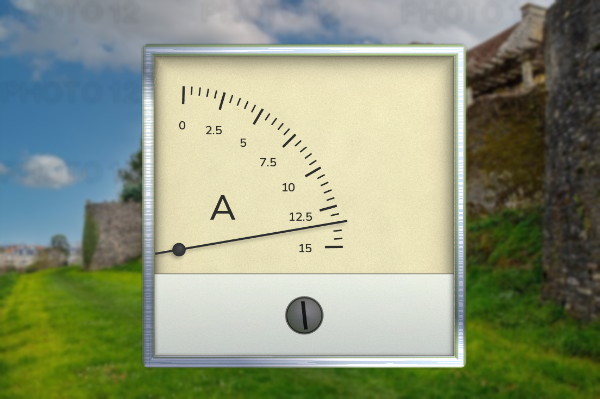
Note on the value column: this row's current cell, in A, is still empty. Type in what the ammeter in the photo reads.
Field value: 13.5 A
